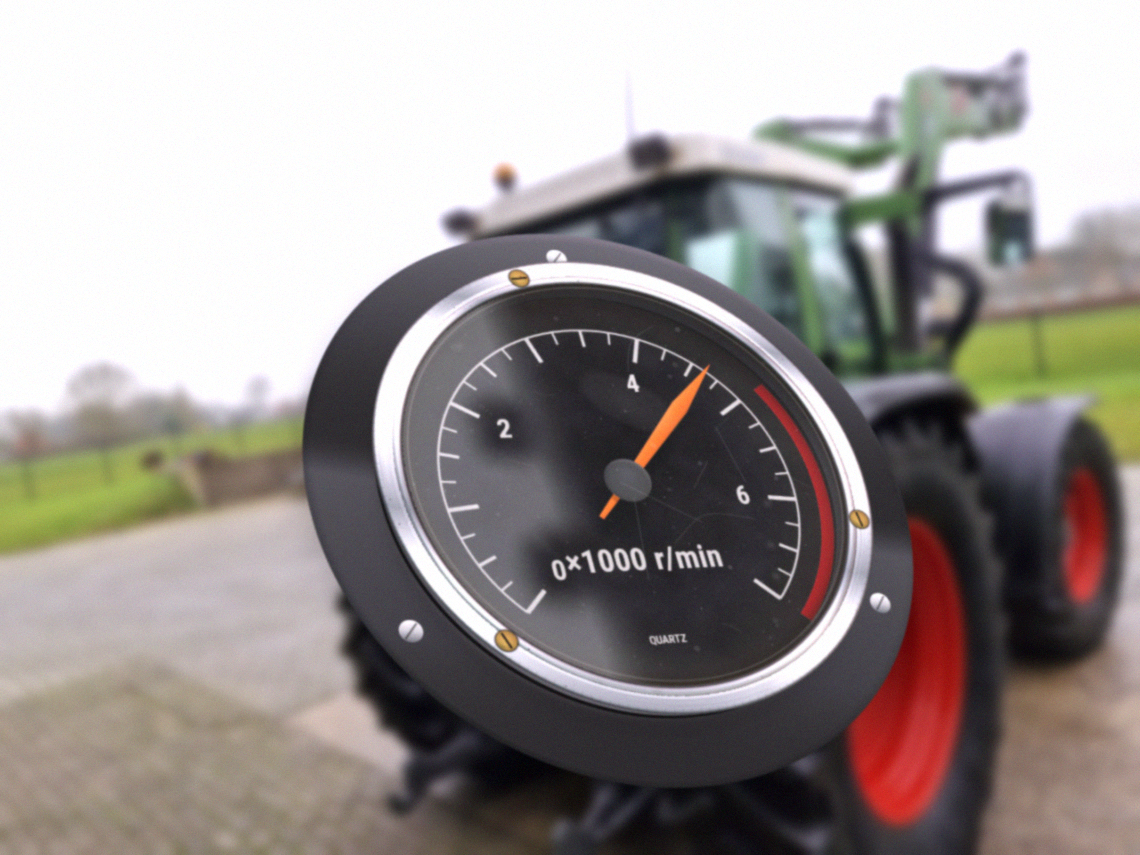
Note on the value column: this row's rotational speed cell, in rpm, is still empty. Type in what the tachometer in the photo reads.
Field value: 4625 rpm
